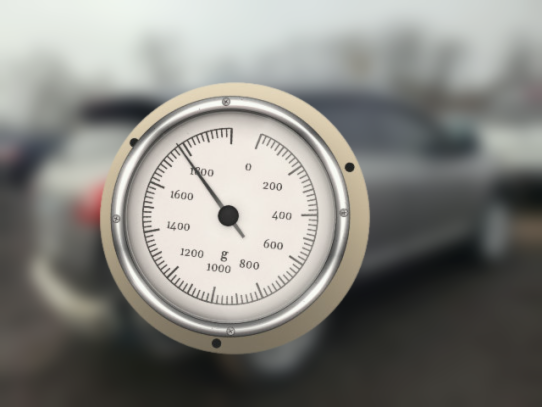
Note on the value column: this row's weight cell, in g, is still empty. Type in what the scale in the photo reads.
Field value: 1780 g
